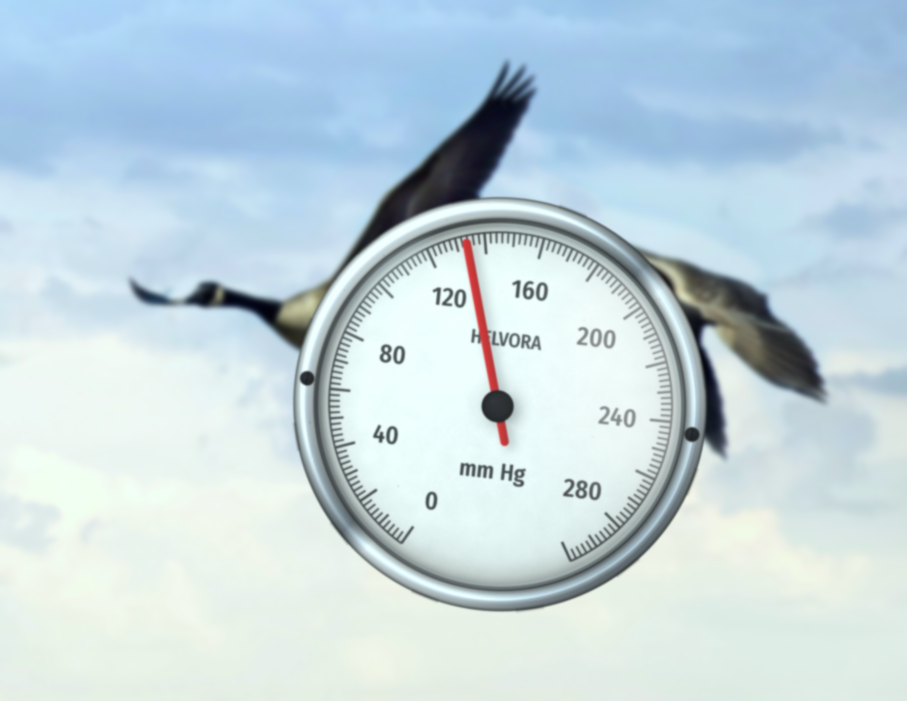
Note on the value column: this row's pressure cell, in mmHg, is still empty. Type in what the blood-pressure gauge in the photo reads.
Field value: 134 mmHg
